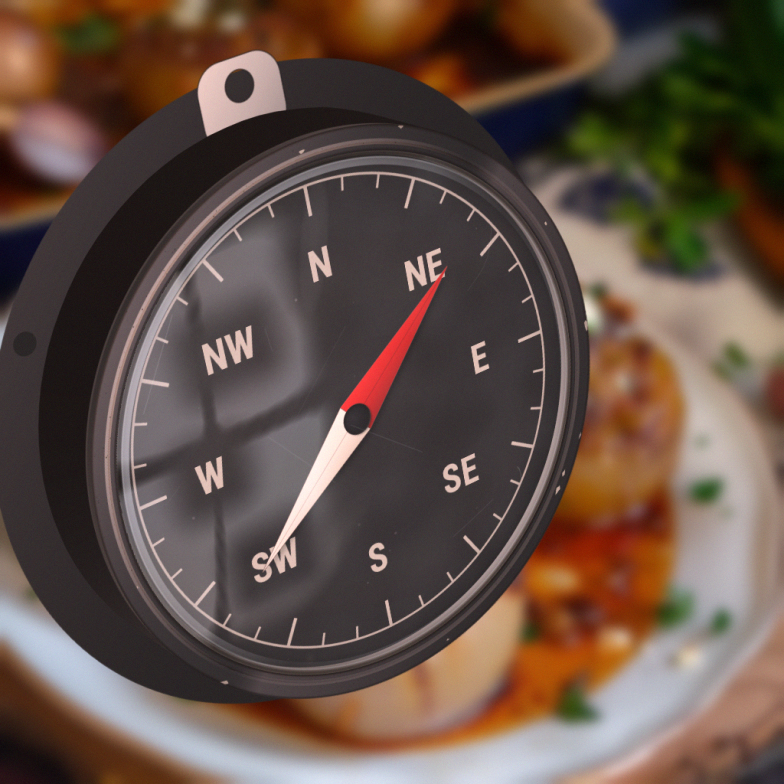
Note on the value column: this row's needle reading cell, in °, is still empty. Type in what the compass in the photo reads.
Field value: 50 °
